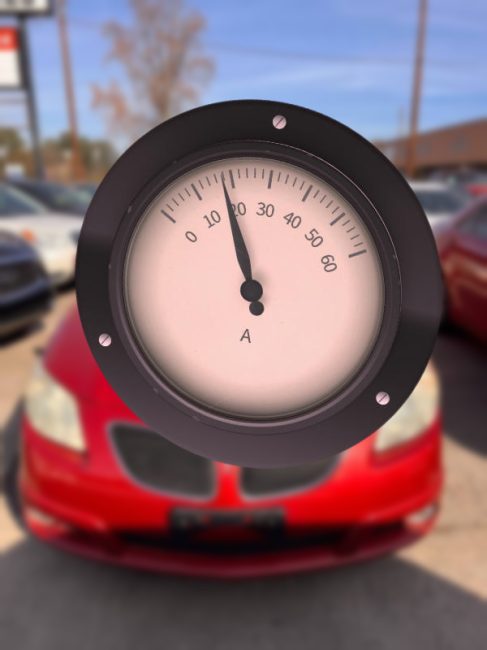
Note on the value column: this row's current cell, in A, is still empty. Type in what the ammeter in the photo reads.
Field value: 18 A
